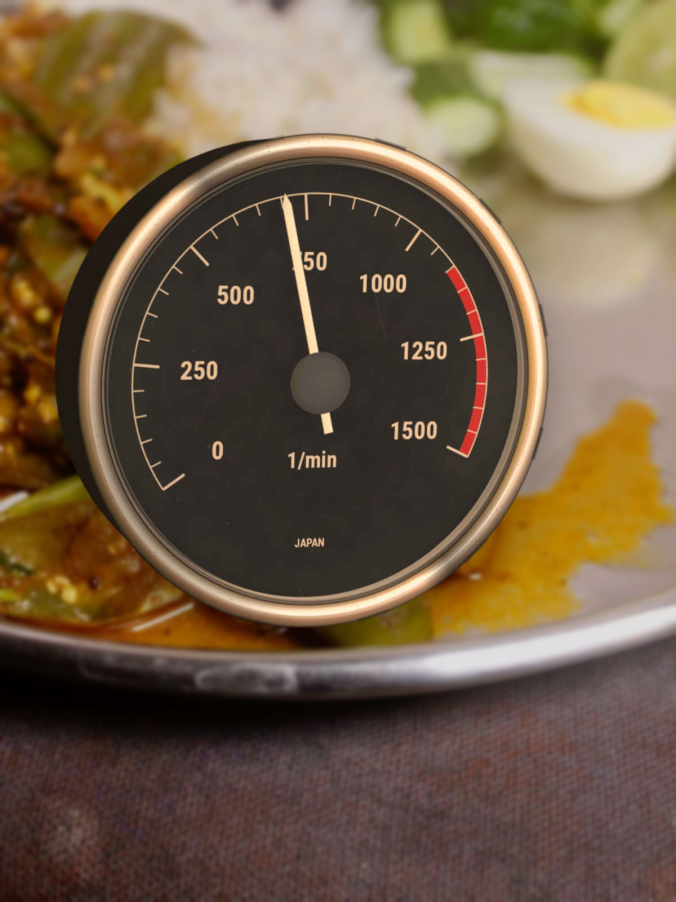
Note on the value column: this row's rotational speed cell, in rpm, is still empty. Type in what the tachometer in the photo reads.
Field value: 700 rpm
